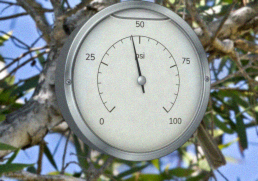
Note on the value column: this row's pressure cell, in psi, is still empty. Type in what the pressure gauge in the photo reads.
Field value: 45 psi
